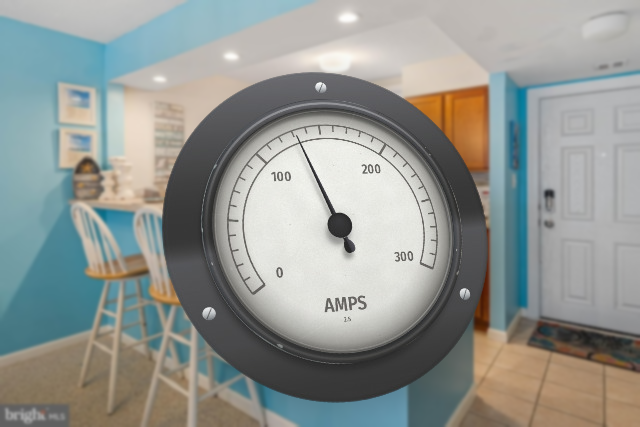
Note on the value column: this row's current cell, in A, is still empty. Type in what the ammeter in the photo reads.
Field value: 130 A
